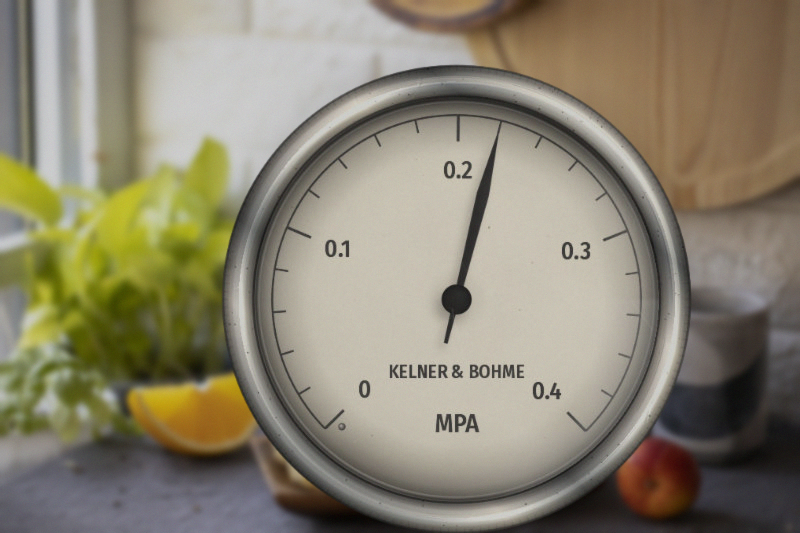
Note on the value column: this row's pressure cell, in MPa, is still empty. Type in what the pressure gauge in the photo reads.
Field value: 0.22 MPa
